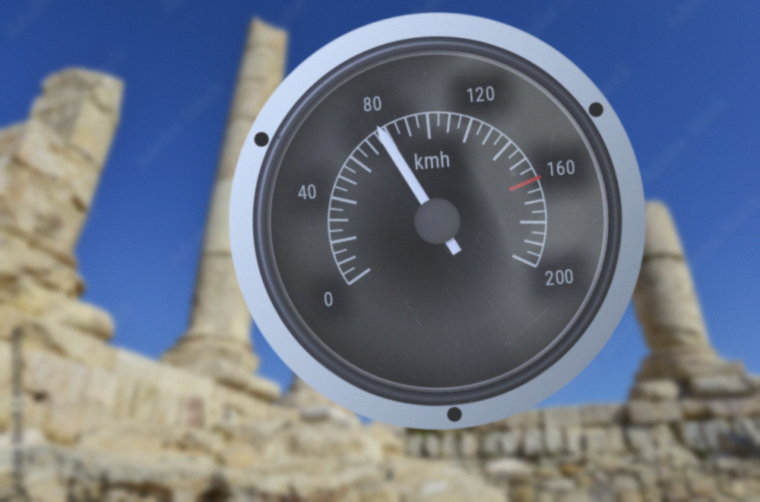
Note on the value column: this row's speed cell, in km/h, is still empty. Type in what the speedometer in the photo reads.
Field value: 77.5 km/h
